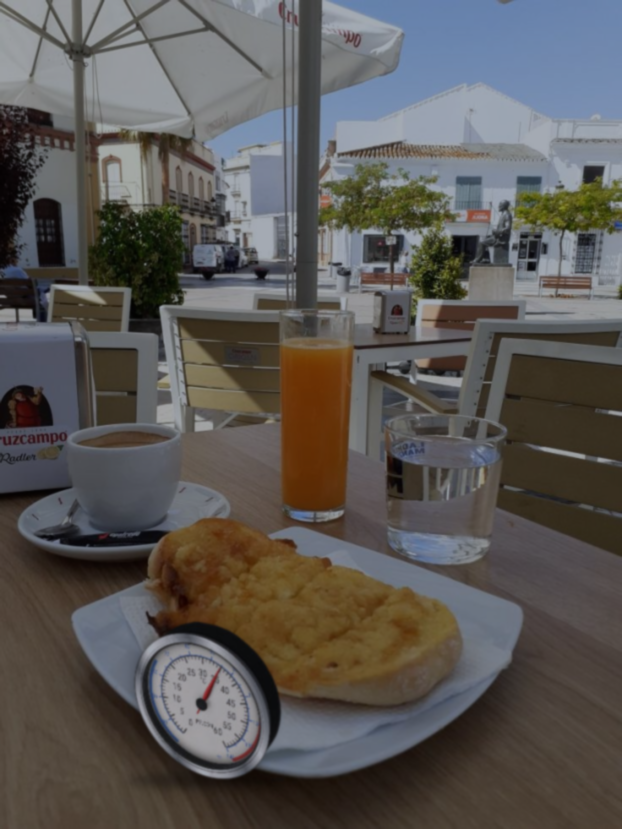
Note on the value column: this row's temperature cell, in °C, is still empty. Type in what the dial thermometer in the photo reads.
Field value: 35 °C
